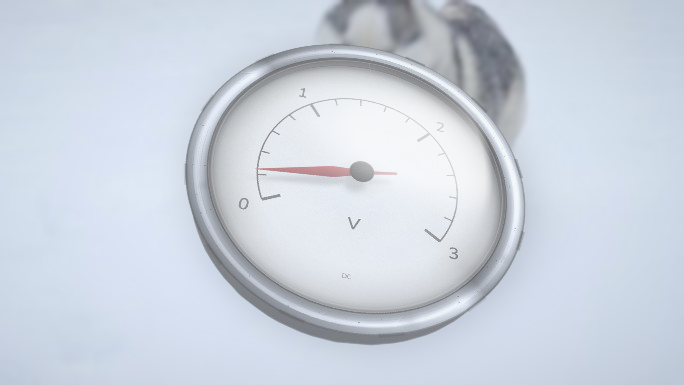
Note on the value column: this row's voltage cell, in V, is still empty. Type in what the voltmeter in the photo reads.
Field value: 0.2 V
